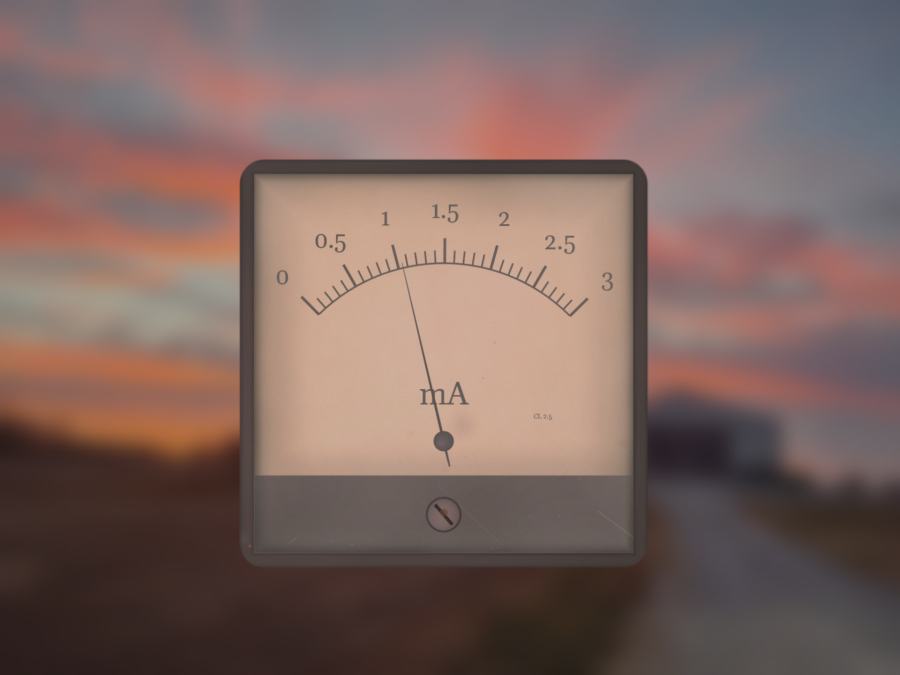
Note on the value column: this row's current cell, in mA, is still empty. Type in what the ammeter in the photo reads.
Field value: 1.05 mA
